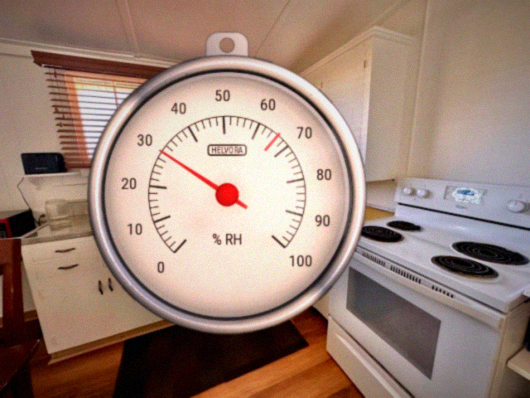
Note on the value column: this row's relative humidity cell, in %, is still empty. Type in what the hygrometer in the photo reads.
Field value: 30 %
